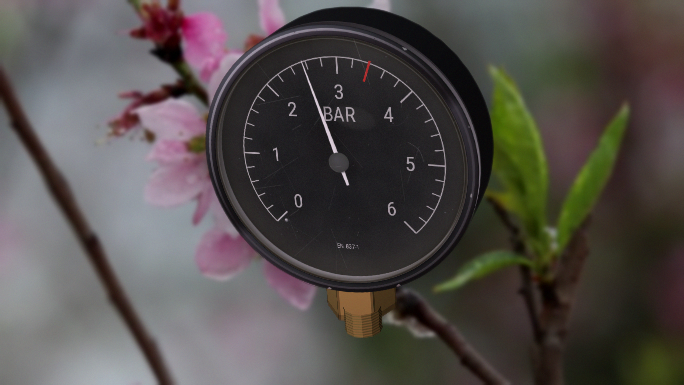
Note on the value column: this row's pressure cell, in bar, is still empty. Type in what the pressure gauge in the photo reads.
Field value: 2.6 bar
